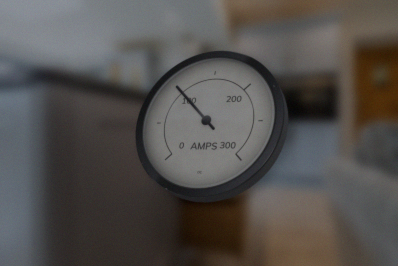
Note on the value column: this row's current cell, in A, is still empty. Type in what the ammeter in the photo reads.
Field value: 100 A
